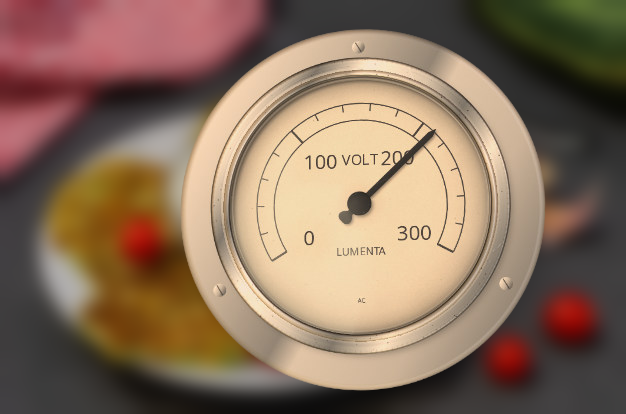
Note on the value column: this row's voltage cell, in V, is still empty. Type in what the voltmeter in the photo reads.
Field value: 210 V
